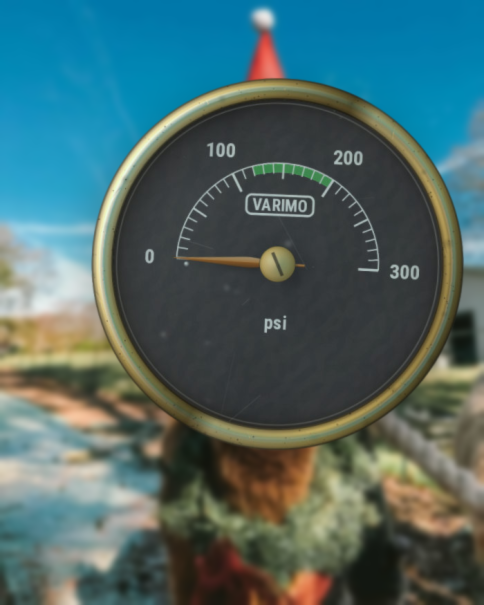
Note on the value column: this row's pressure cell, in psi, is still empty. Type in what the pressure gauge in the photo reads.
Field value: 0 psi
